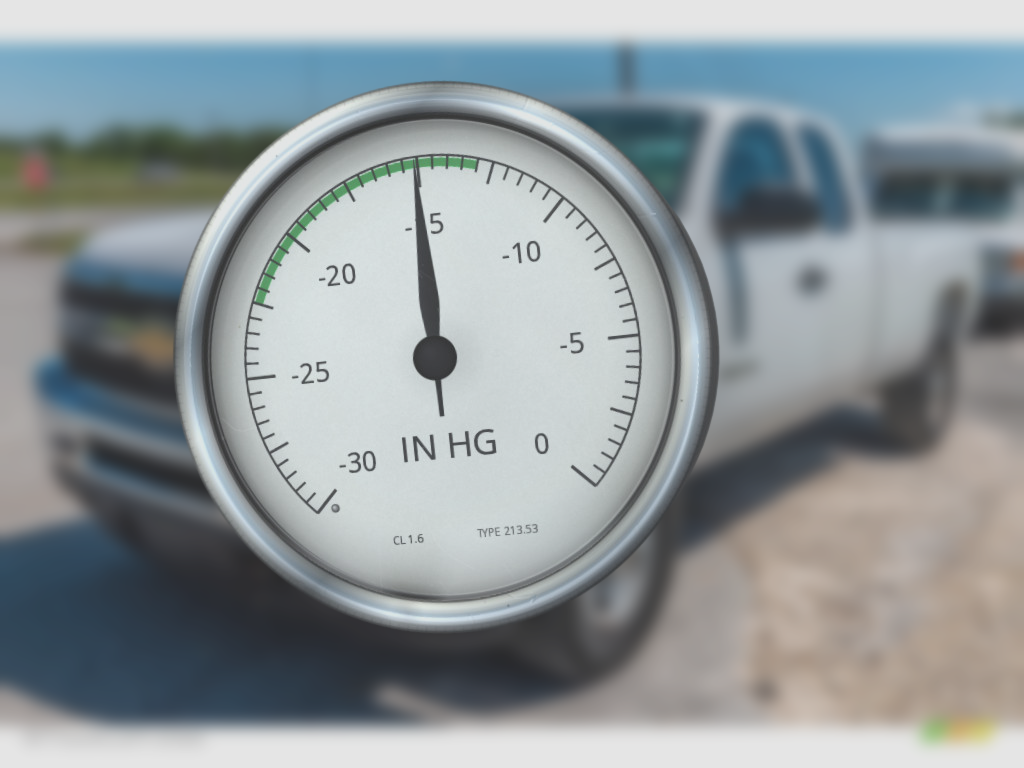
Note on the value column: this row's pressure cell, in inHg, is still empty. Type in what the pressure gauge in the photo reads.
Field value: -15 inHg
